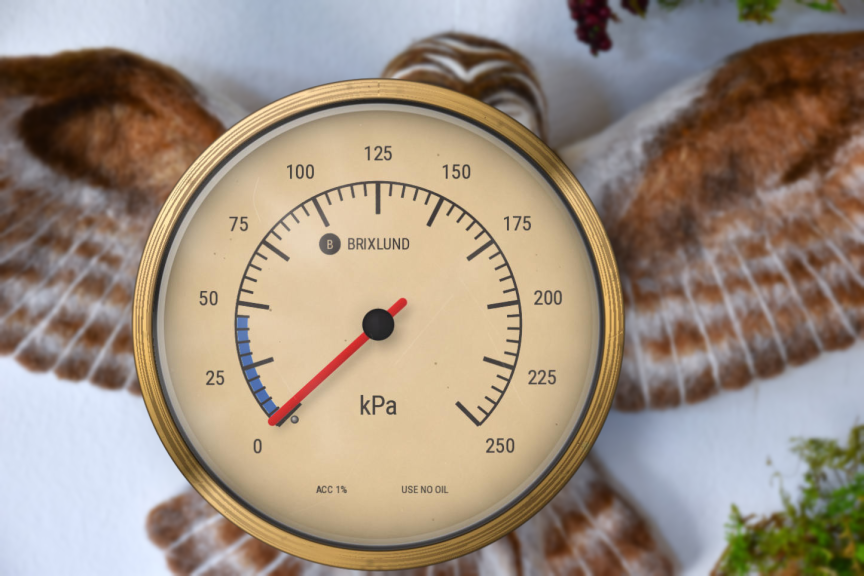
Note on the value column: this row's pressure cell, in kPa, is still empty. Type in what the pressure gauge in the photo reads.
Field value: 2.5 kPa
